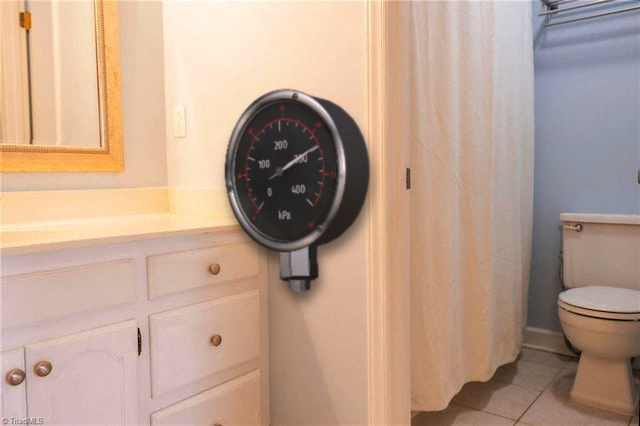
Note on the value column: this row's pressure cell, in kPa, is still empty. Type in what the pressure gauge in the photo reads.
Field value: 300 kPa
